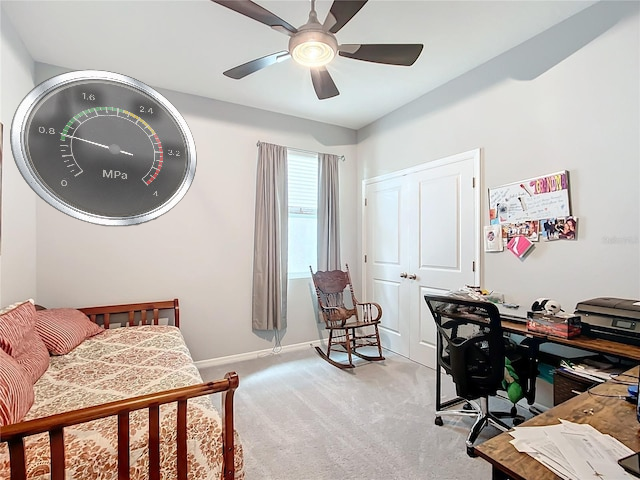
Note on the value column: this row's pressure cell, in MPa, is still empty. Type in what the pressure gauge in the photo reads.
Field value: 0.8 MPa
